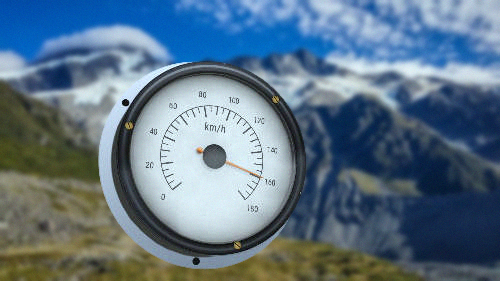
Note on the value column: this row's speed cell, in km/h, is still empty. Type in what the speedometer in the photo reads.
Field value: 160 km/h
